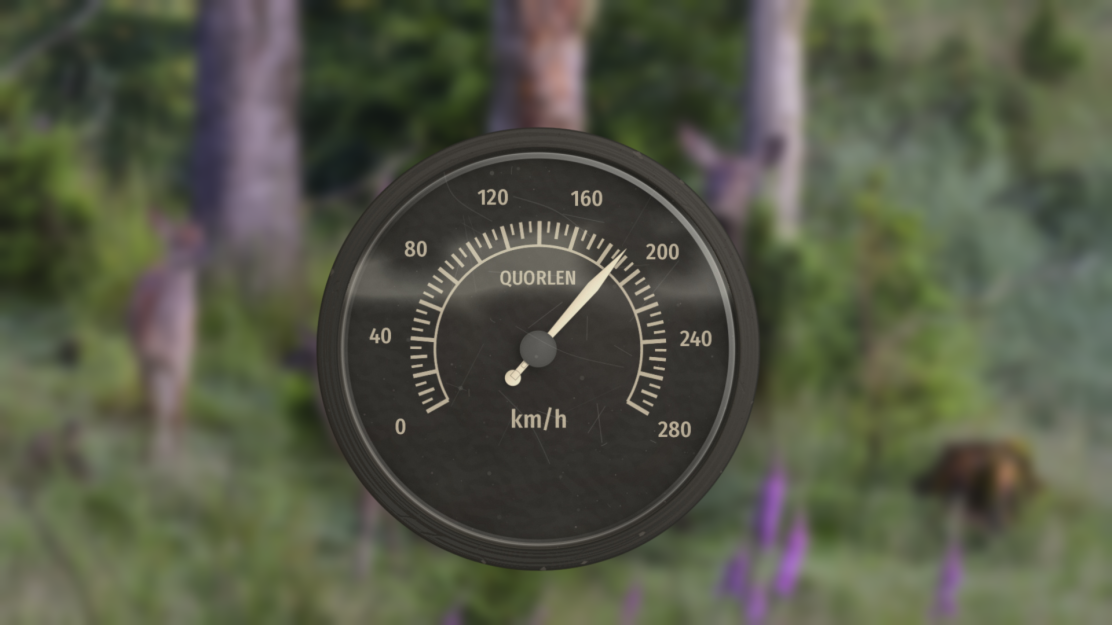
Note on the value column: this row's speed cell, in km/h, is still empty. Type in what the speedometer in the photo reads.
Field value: 187.5 km/h
